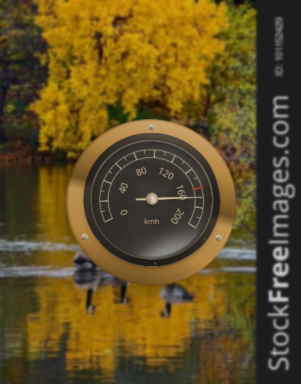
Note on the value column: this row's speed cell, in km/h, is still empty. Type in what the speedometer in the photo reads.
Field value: 170 km/h
